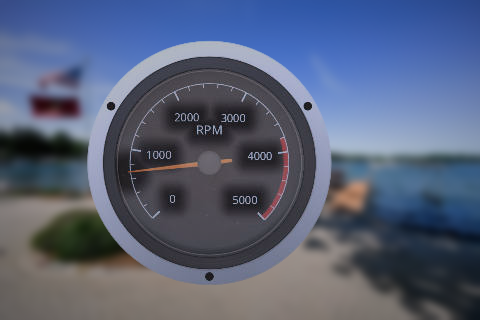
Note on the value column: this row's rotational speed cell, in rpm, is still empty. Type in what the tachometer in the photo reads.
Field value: 700 rpm
